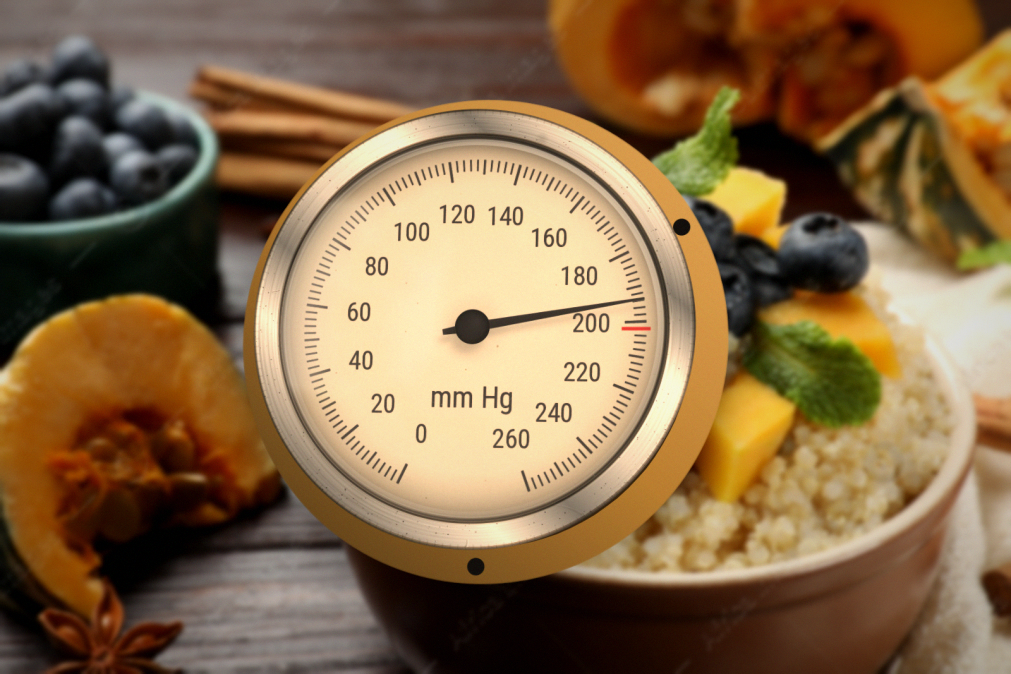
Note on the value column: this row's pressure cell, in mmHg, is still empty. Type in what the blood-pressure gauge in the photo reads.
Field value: 194 mmHg
